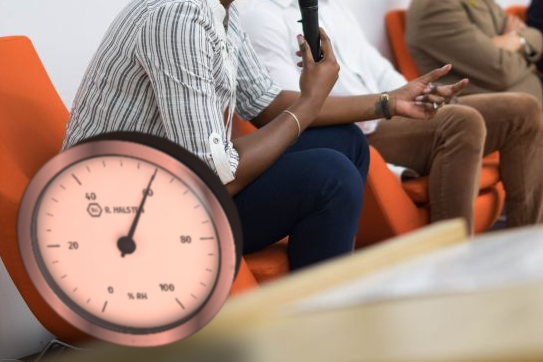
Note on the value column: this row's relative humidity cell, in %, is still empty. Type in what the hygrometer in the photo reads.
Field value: 60 %
